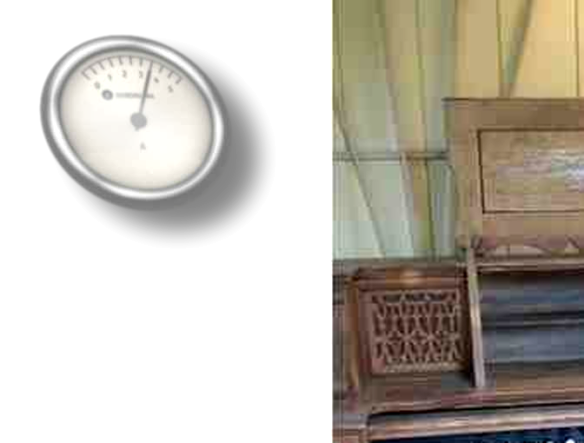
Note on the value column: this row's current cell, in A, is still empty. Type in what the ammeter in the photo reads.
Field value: 3.5 A
